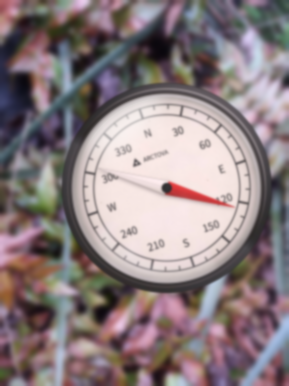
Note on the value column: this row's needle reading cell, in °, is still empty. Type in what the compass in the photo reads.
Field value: 125 °
